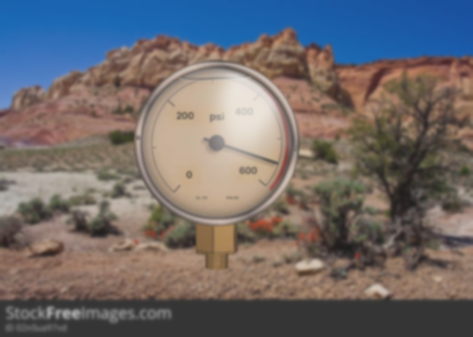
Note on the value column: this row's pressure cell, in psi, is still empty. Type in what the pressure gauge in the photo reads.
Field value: 550 psi
